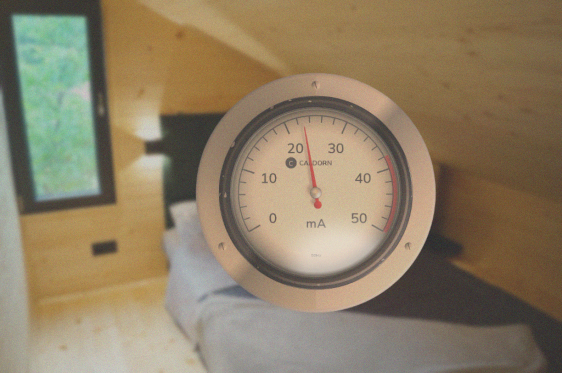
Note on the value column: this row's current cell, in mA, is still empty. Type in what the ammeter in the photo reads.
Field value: 23 mA
